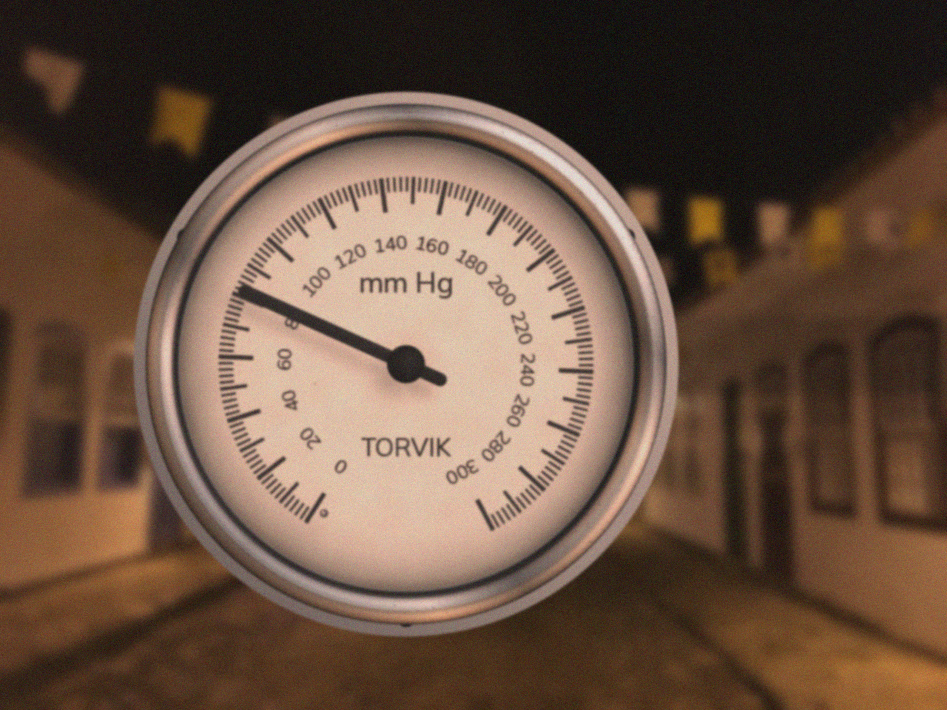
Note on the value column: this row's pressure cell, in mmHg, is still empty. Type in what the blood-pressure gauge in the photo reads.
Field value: 82 mmHg
